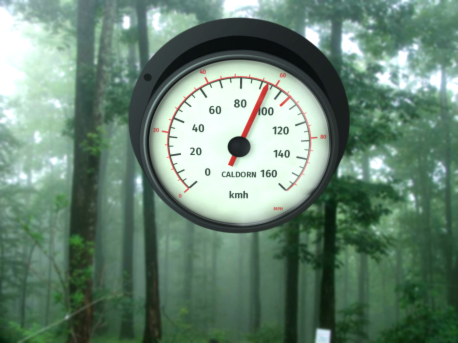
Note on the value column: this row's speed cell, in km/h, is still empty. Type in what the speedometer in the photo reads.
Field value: 92.5 km/h
